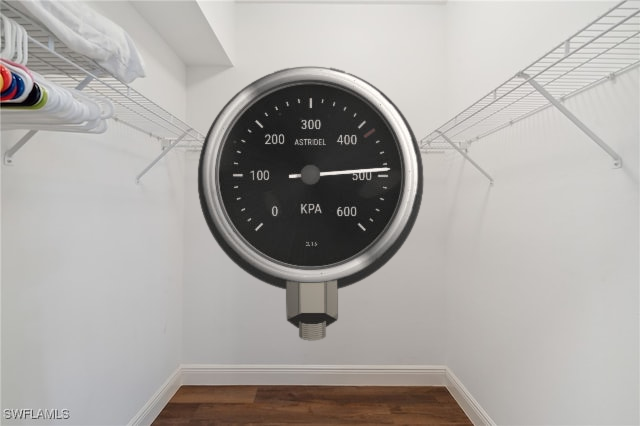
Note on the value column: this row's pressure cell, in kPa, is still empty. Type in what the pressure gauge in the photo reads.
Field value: 490 kPa
